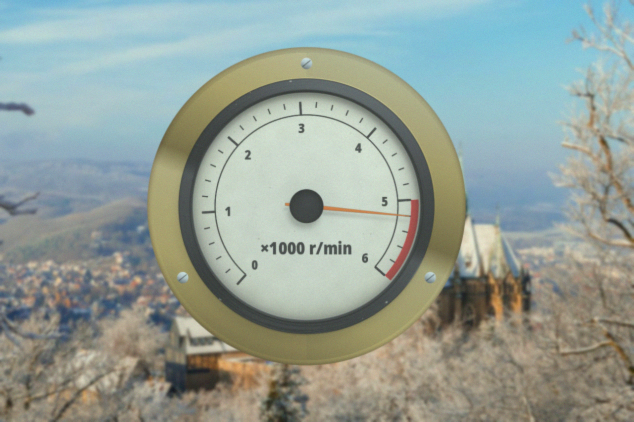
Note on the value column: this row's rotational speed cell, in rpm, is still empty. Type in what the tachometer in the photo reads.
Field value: 5200 rpm
